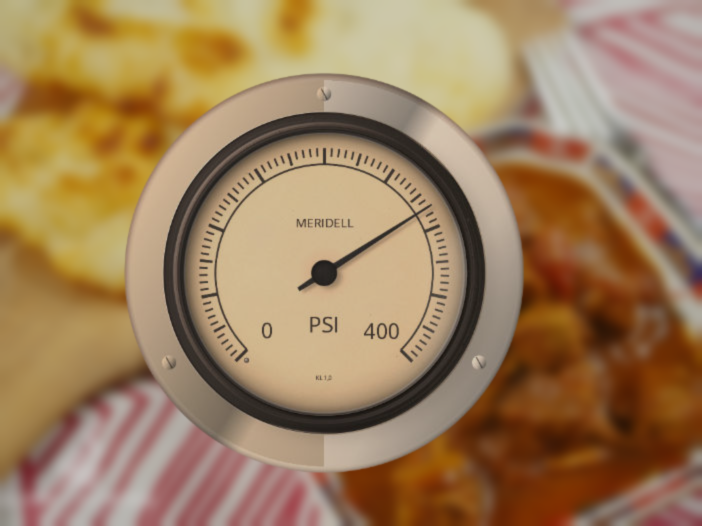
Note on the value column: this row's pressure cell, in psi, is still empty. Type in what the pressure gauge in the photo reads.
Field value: 285 psi
